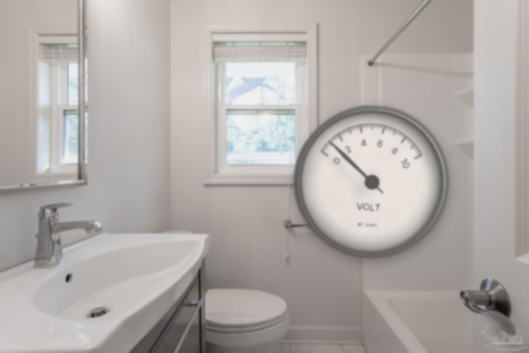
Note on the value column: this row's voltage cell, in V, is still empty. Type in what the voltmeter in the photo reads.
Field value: 1 V
